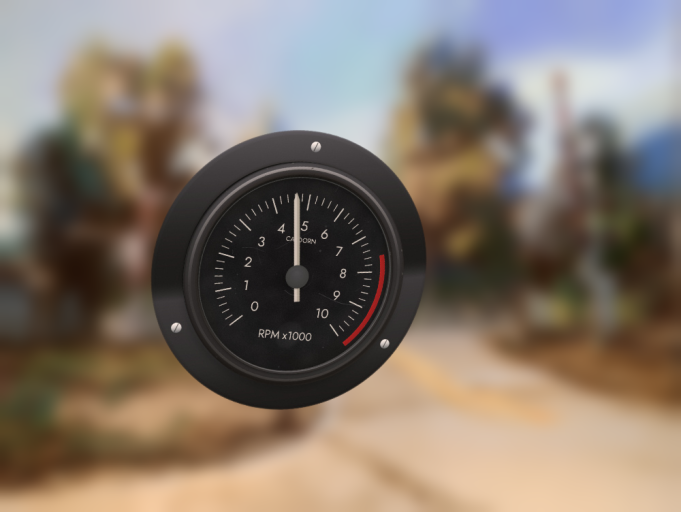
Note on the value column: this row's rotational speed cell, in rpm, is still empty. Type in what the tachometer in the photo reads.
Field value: 4600 rpm
